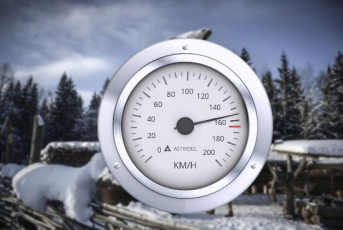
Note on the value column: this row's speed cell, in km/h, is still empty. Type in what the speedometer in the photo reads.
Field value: 155 km/h
